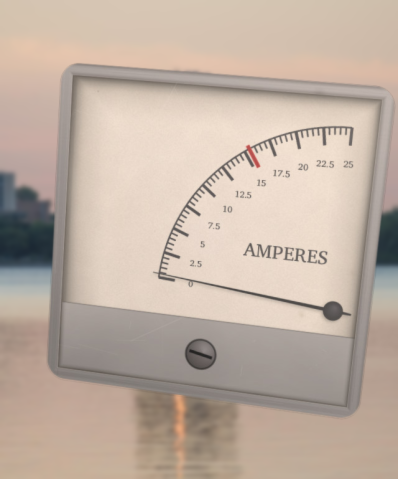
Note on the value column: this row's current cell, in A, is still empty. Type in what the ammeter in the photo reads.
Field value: 0.5 A
